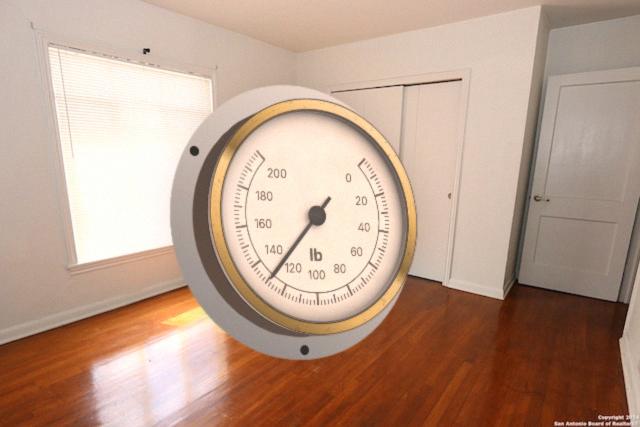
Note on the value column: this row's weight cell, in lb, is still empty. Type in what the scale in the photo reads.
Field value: 130 lb
